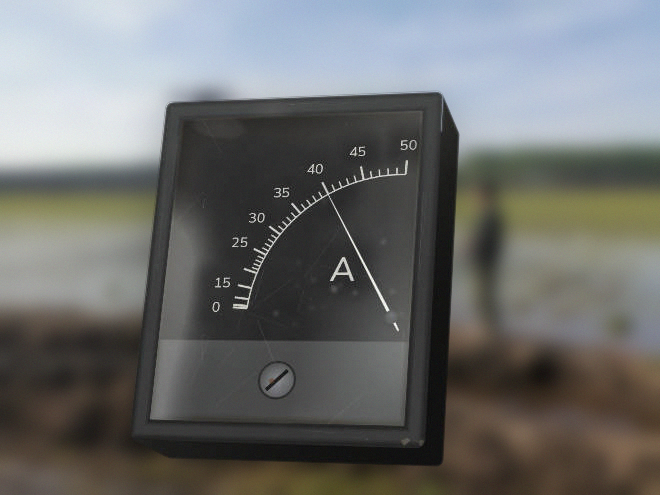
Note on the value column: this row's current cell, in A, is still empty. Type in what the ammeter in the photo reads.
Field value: 40 A
